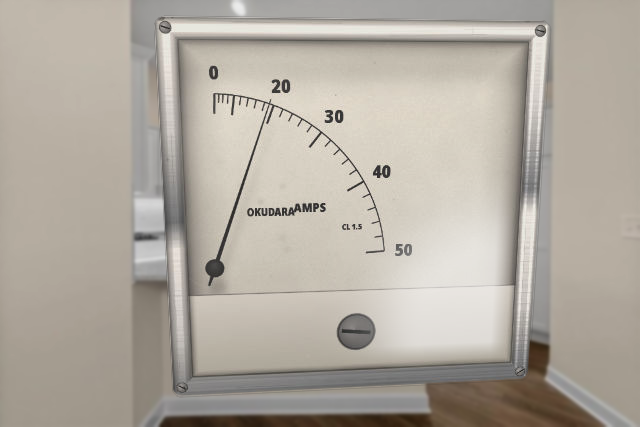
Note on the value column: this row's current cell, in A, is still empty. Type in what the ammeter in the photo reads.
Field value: 19 A
